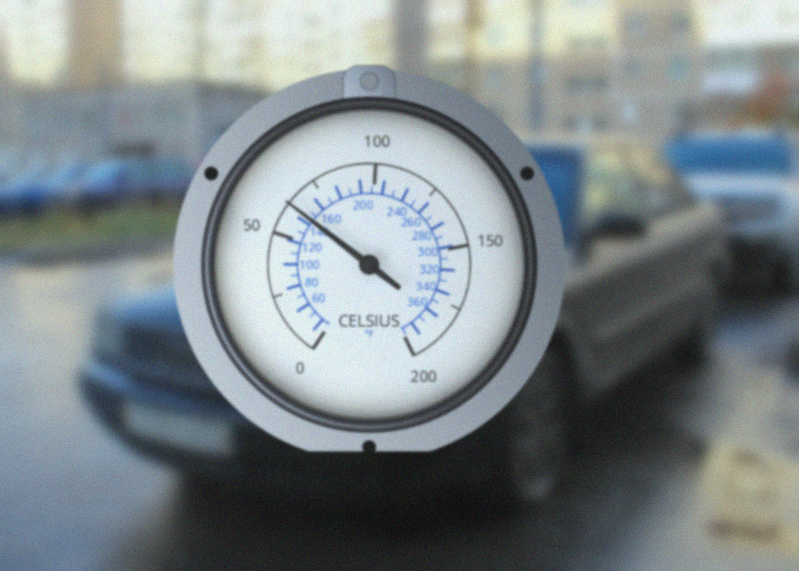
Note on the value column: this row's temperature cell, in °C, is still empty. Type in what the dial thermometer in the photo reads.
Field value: 62.5 °C
